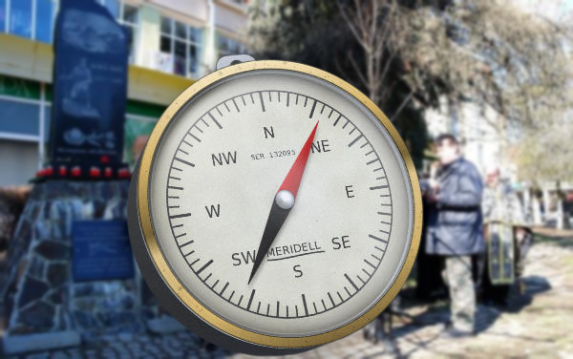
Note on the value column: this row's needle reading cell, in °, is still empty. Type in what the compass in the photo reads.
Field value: 35 °
